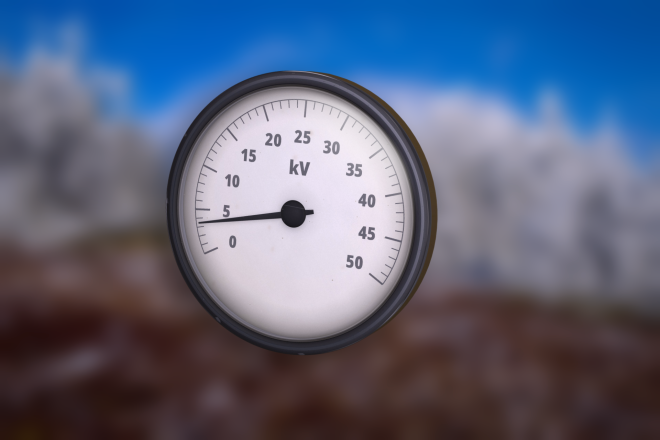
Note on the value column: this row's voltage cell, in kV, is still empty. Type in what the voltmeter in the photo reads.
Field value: 3.5 kV
